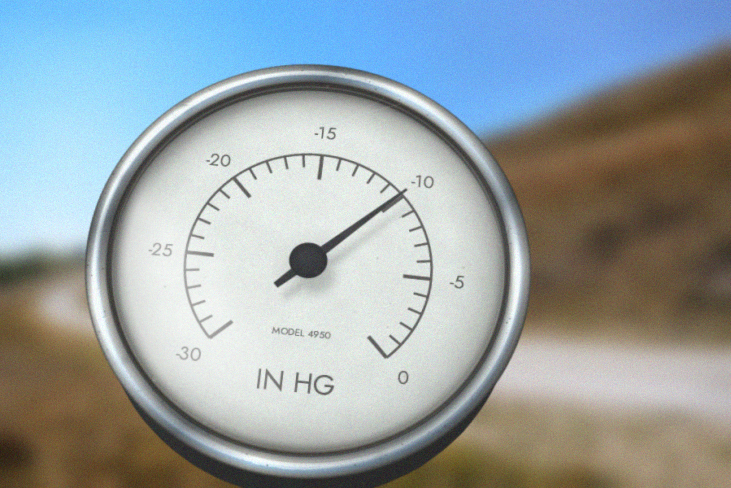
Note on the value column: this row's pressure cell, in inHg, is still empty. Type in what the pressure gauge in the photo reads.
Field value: -10 inHg
